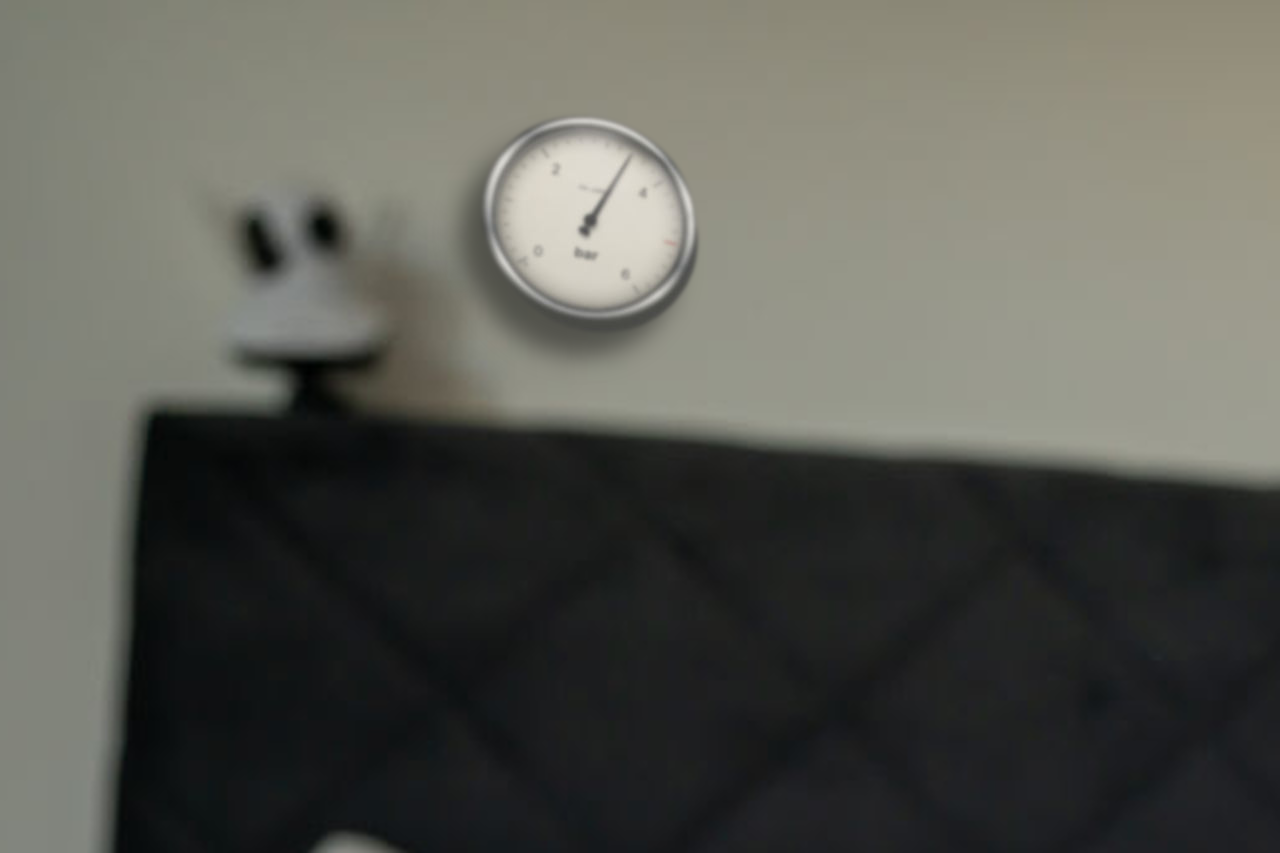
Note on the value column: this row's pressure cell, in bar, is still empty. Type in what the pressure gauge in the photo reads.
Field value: 3.4 bar
